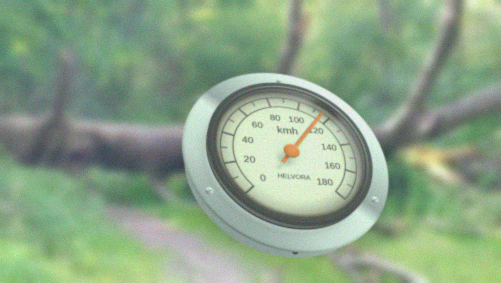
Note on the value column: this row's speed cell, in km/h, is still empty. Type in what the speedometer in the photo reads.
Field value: 115 km/h
